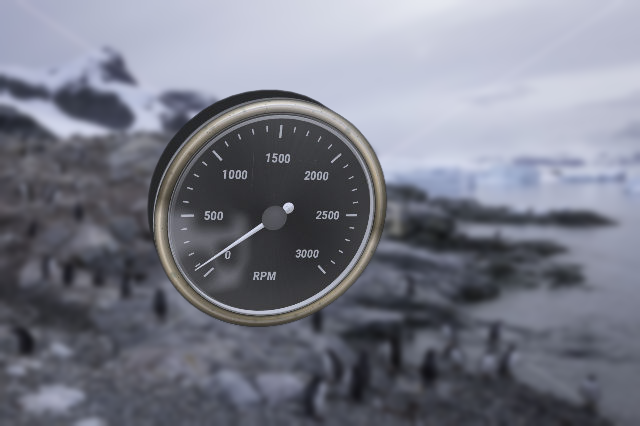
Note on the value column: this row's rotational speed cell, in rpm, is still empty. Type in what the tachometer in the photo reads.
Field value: 100 rpm
